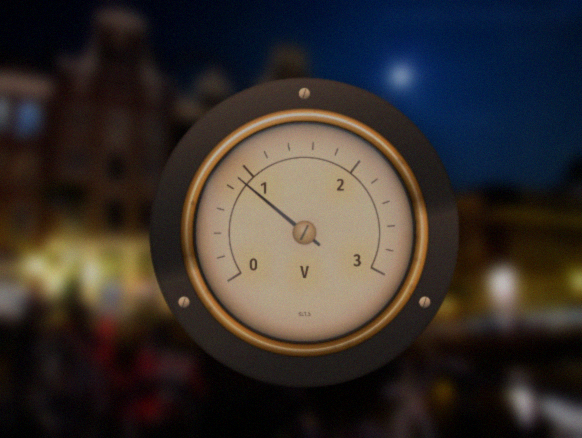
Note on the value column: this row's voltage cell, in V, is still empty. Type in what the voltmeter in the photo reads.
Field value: 0.9 V
